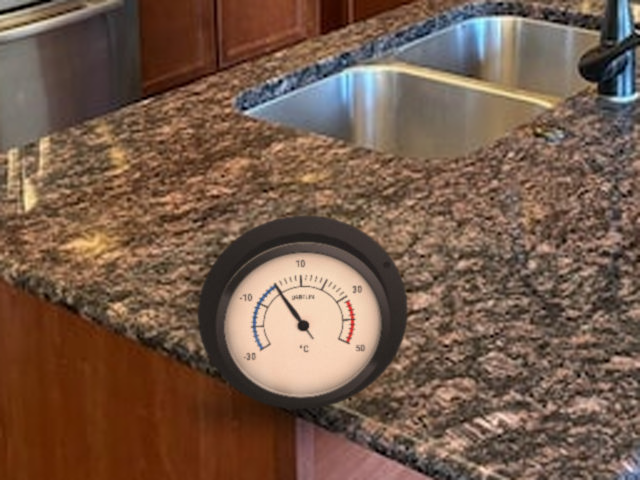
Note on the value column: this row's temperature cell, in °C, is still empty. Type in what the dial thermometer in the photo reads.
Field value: 0 °C
